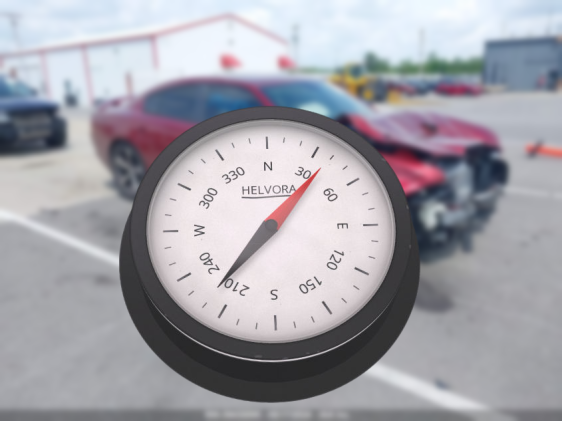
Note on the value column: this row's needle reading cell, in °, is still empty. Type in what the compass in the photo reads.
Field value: 40 °
